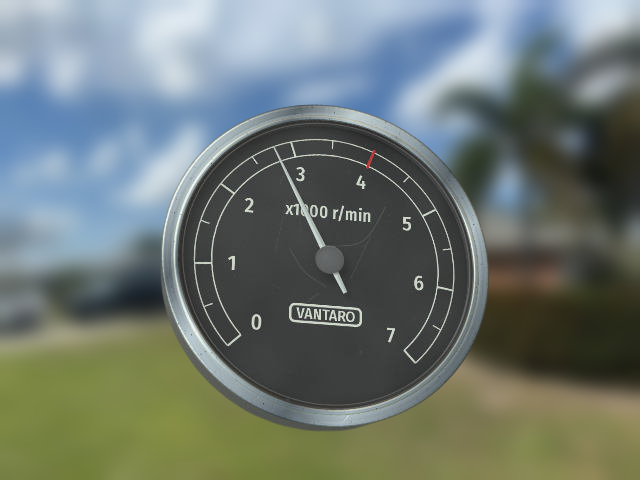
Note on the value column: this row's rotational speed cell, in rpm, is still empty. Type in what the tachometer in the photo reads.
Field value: 2750 rpm
